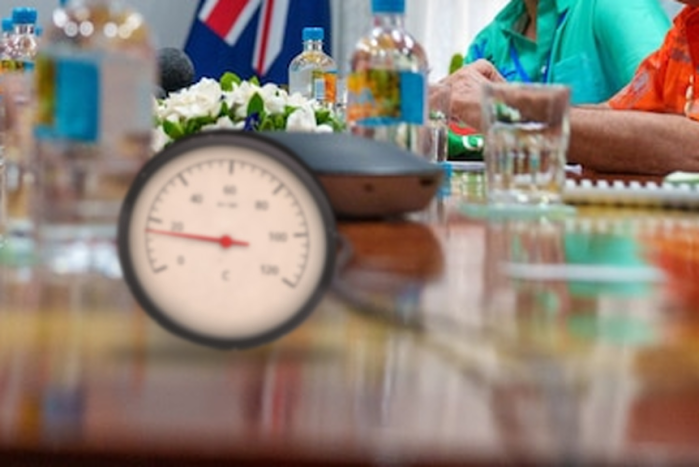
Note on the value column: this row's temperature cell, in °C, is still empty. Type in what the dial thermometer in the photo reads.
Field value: 16 °C
